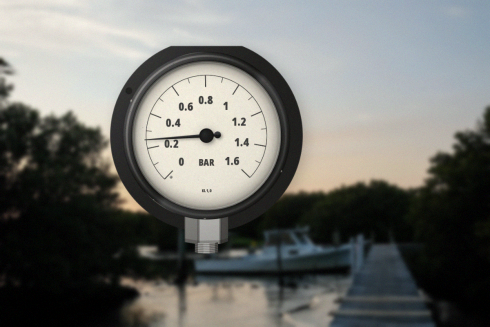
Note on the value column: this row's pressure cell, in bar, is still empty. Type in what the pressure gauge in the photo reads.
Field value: 0.25 bar
